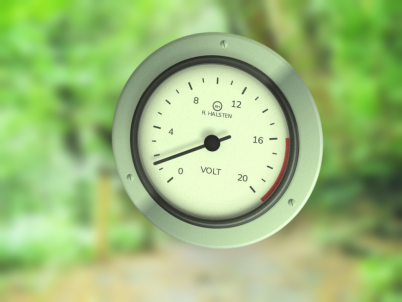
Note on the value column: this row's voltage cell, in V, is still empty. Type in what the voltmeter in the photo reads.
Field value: 1.5 V
